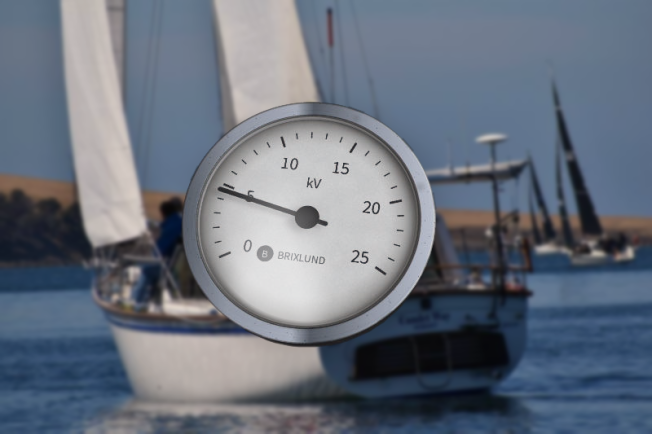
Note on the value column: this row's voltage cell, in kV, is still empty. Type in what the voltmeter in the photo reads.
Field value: 4.5 kV
